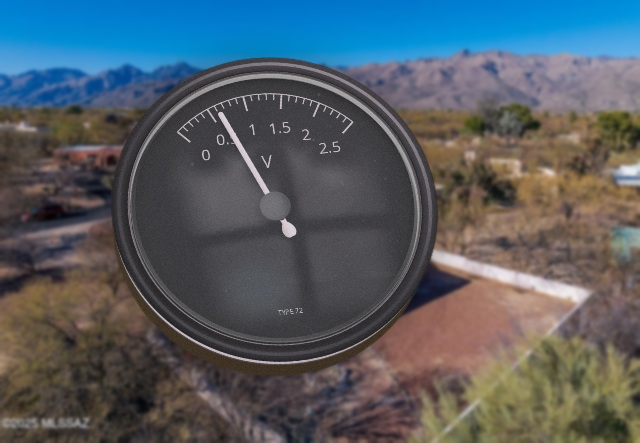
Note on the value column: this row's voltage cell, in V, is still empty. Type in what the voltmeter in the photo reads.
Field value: 0.6 V
